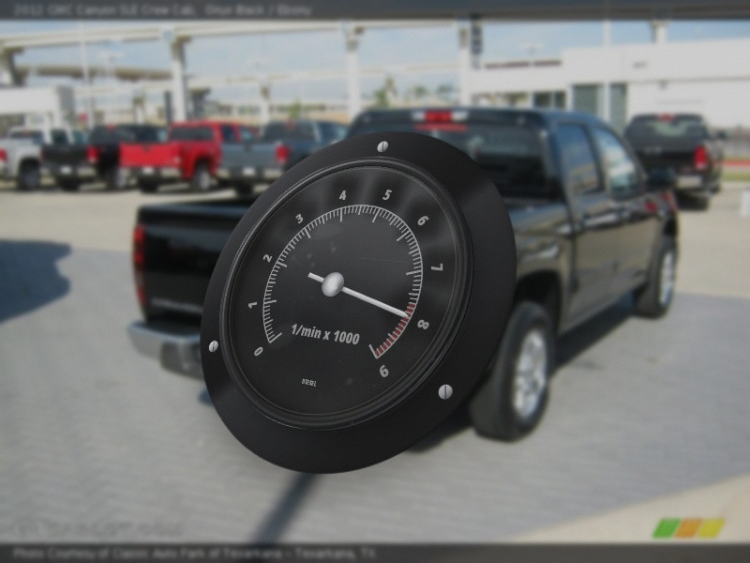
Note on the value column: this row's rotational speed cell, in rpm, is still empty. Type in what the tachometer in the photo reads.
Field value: 8000 rpm
